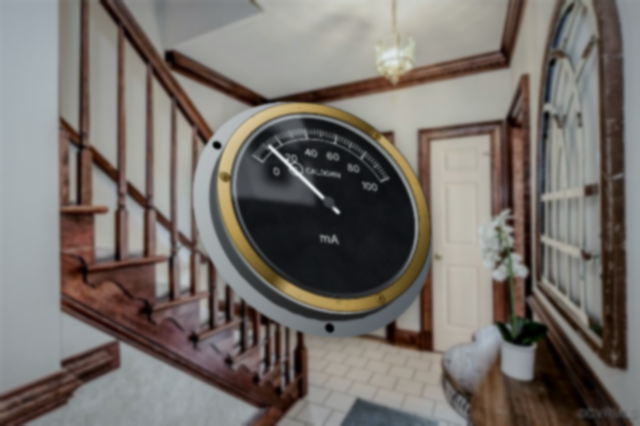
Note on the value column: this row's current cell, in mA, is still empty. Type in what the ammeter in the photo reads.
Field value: 10 mA
